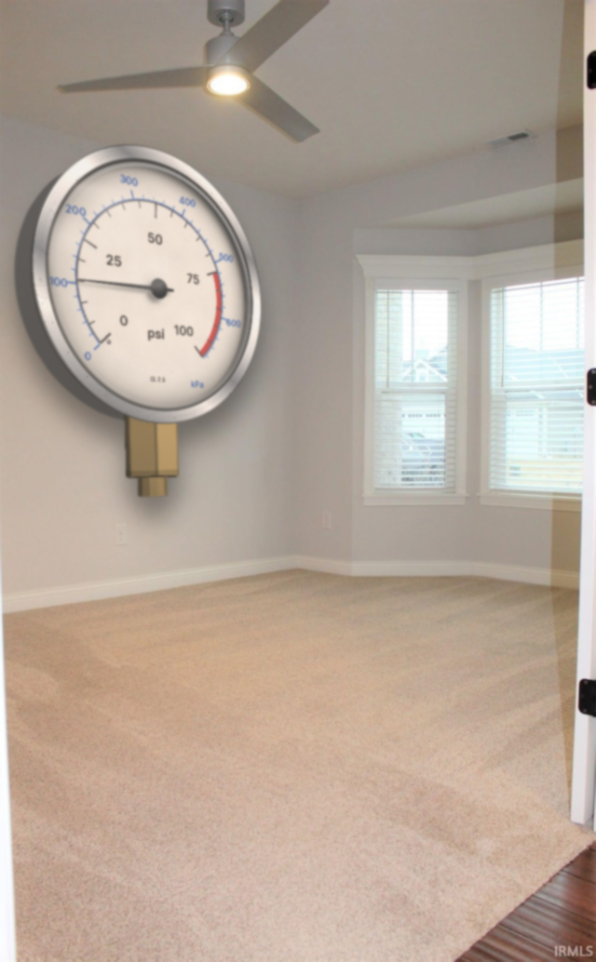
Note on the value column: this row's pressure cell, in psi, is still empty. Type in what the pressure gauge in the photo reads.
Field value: 15 psi
